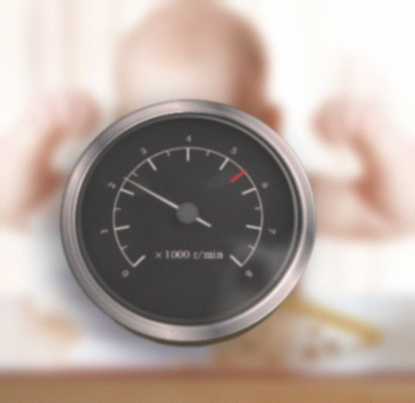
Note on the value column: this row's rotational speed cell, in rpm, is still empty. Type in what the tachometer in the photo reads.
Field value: 2250 rpm
